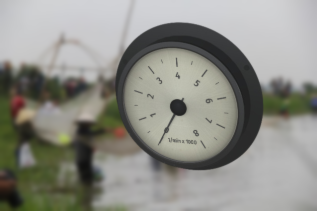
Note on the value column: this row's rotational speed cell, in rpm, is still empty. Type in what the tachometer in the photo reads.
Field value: 0 rpm
